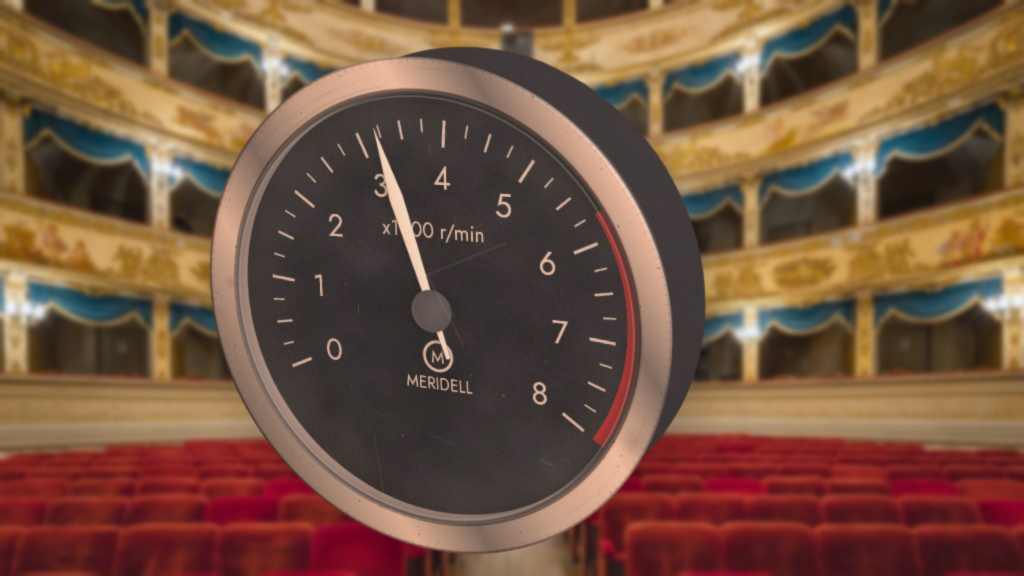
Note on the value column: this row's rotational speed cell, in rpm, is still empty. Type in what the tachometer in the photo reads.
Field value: 3250 rpm
